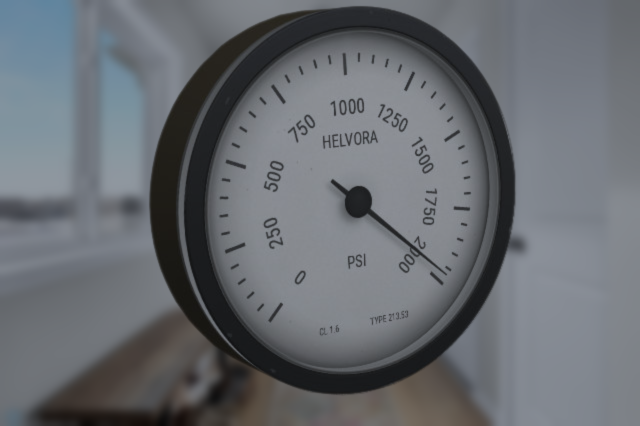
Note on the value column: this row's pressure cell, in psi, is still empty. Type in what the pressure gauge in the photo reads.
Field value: 1975 psi
